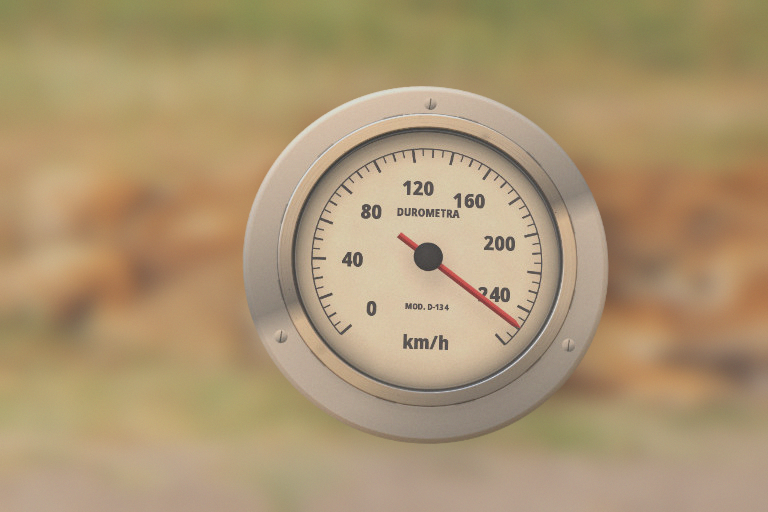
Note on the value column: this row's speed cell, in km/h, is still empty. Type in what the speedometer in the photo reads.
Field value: 250 km/h
